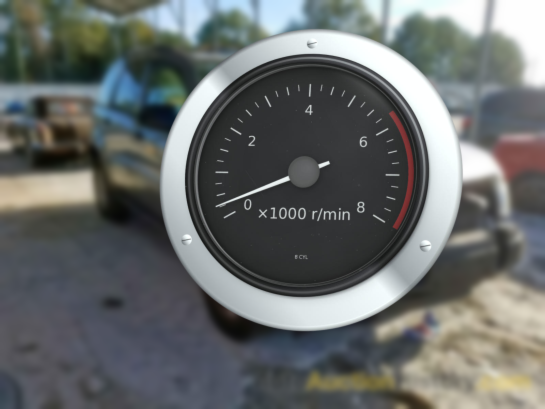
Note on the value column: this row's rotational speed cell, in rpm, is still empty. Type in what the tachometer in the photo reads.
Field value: 250 rpm
